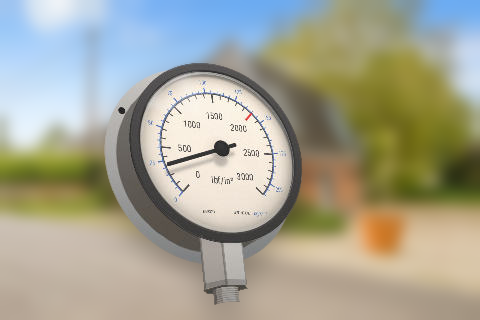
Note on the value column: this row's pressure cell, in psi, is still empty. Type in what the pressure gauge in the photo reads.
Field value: 300 psi
